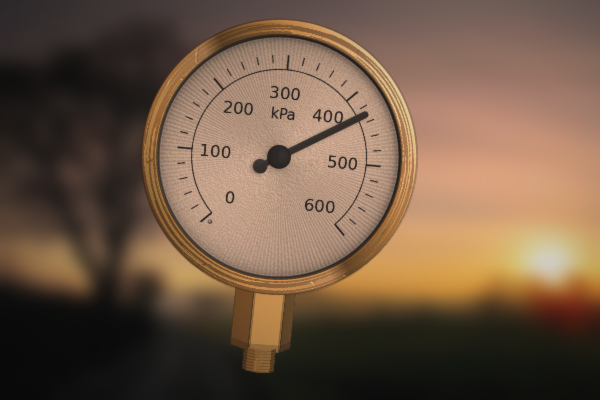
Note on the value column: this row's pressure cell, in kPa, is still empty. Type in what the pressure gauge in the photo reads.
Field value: 430 kPa
